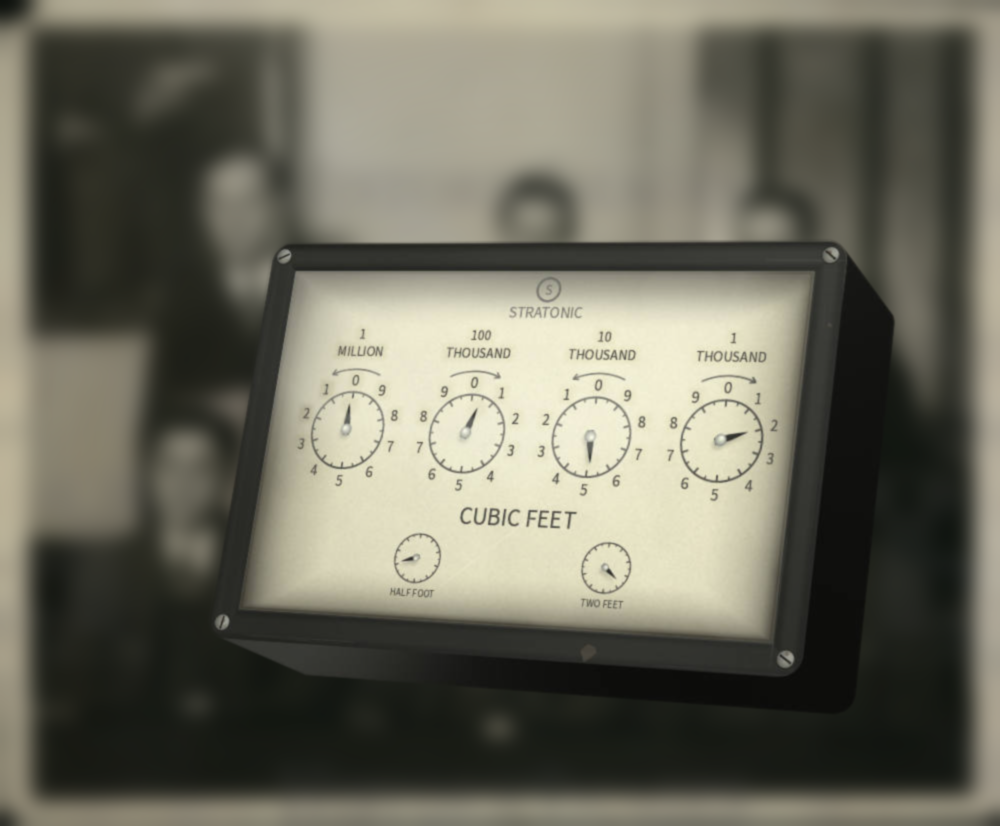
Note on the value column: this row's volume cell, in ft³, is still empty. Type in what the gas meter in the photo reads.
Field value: 5200 ft³
